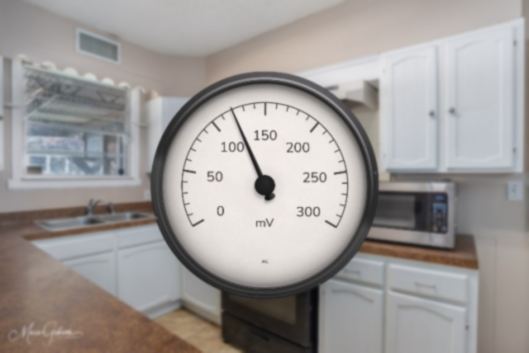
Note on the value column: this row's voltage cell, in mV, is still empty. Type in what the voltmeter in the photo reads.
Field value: 120 mV
